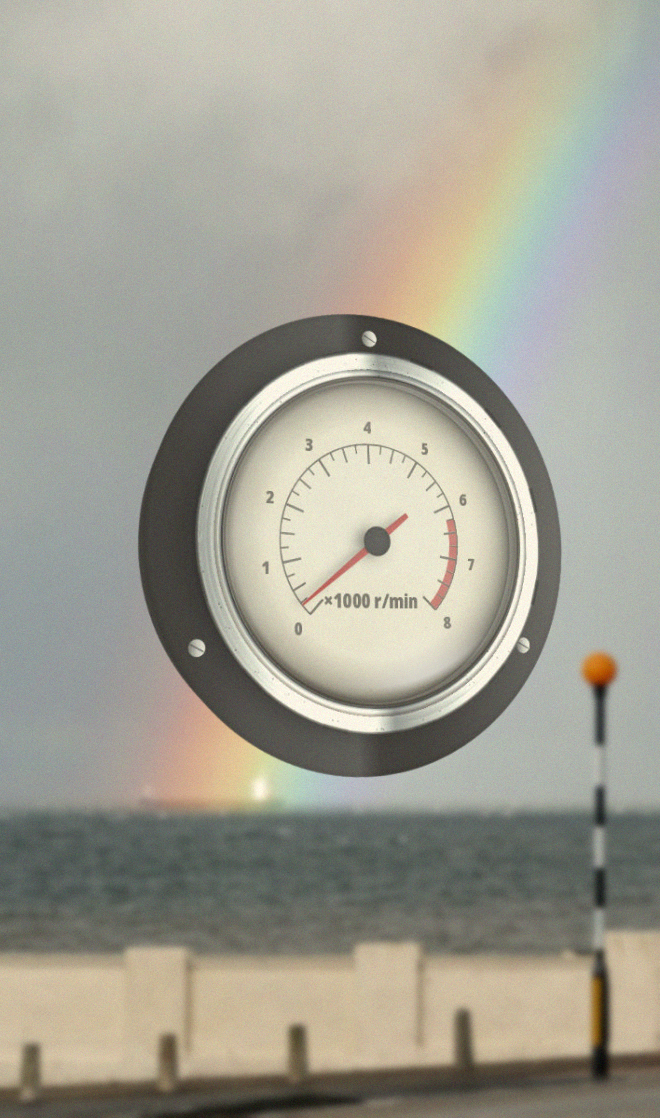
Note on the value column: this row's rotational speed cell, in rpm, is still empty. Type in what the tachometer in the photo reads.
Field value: 250 rpm
